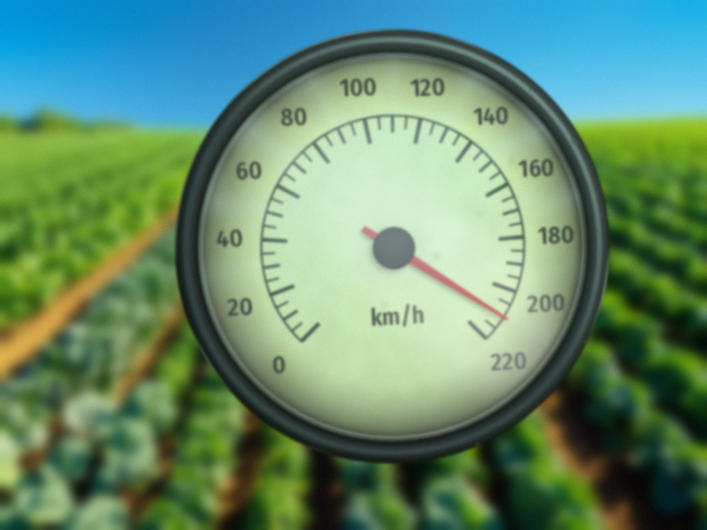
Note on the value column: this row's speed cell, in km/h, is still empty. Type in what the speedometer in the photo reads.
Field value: 210 km/h
